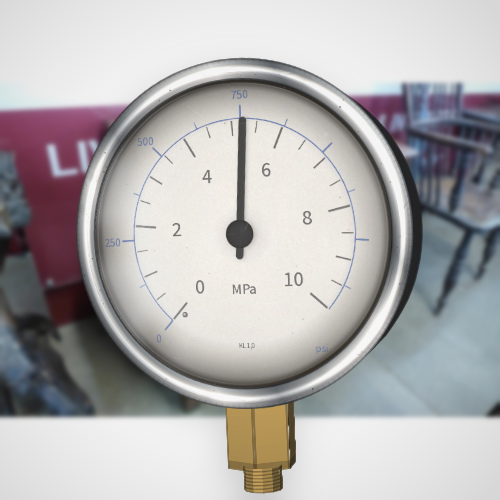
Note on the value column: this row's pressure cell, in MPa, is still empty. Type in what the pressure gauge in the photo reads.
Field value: 5.25 MPa
